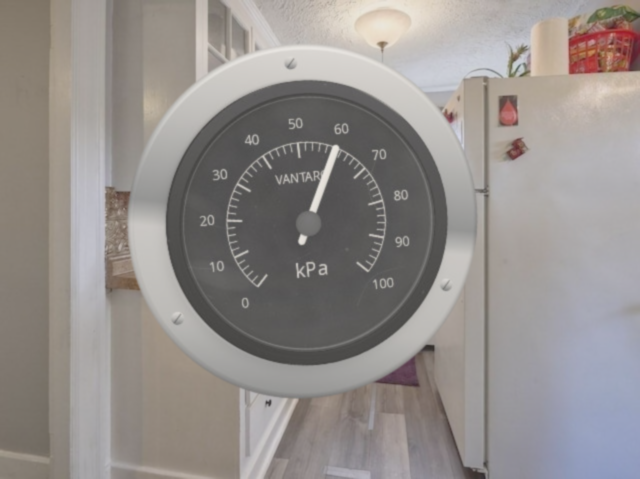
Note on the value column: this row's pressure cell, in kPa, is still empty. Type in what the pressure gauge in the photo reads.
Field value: 60 kPa
